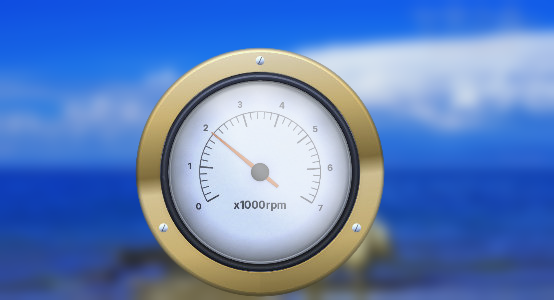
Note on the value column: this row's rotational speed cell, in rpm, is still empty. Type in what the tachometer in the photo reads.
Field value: 2000 rpm
